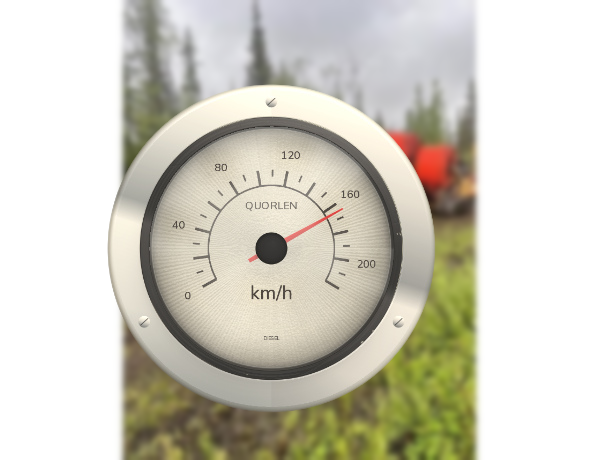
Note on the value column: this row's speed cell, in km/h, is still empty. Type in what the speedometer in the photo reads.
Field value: 165 km/h
